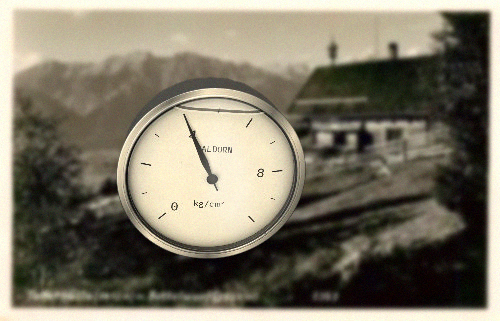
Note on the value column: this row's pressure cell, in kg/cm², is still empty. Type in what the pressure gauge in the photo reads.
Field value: 4 kg/cm²
